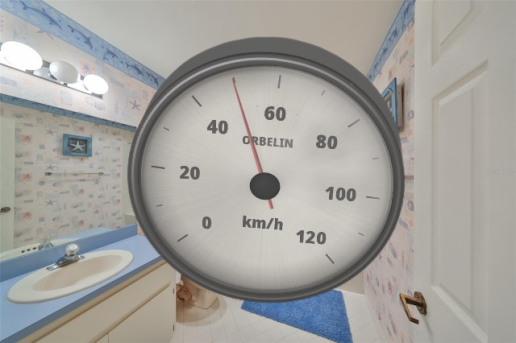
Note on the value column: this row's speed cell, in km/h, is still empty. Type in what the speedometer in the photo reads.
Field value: 50 km/h
